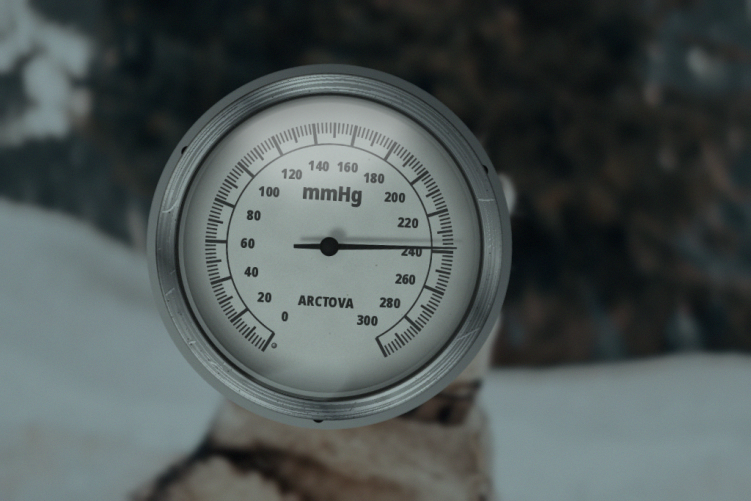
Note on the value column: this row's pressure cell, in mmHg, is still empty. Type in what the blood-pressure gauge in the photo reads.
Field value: 238 mmHg
